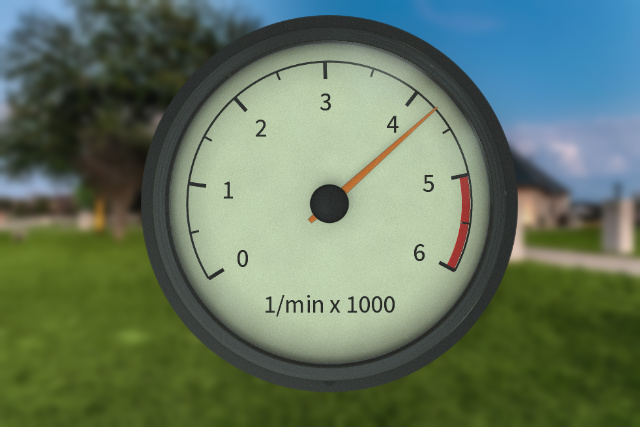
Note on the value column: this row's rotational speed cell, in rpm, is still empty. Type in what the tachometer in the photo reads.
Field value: 4250 rpm
